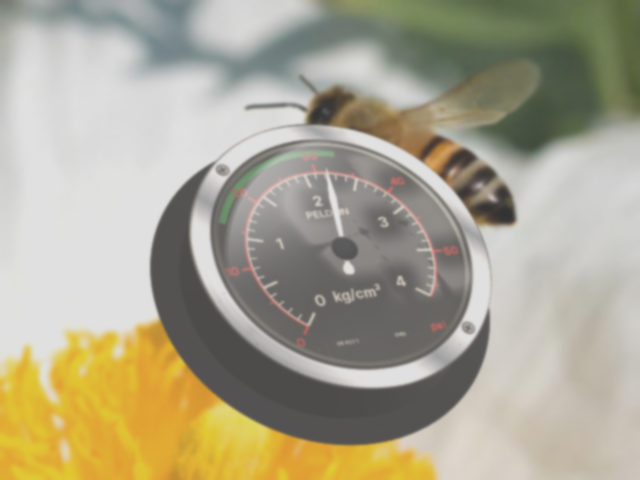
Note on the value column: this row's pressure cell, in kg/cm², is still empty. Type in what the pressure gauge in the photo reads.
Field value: 2.2 kg/cm²
